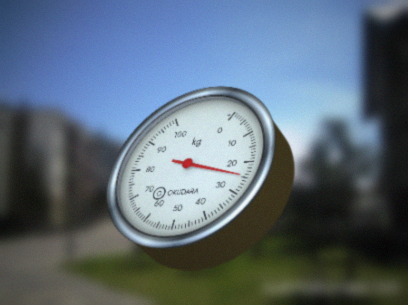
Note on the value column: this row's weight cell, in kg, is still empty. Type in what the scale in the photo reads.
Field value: 25 kg
